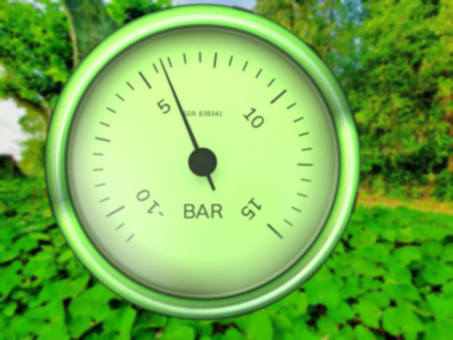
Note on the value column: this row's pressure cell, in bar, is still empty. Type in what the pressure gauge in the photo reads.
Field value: 5.75 bar
